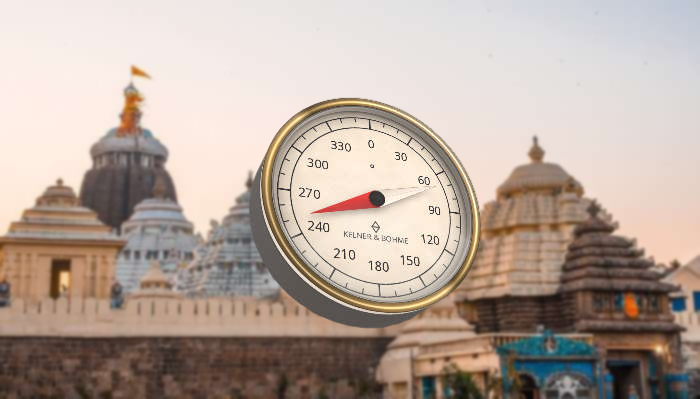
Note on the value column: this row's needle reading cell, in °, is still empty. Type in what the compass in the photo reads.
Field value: 250 °
